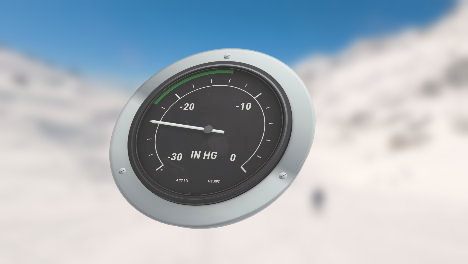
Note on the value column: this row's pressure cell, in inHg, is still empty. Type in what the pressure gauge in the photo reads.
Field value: -24 inHg
